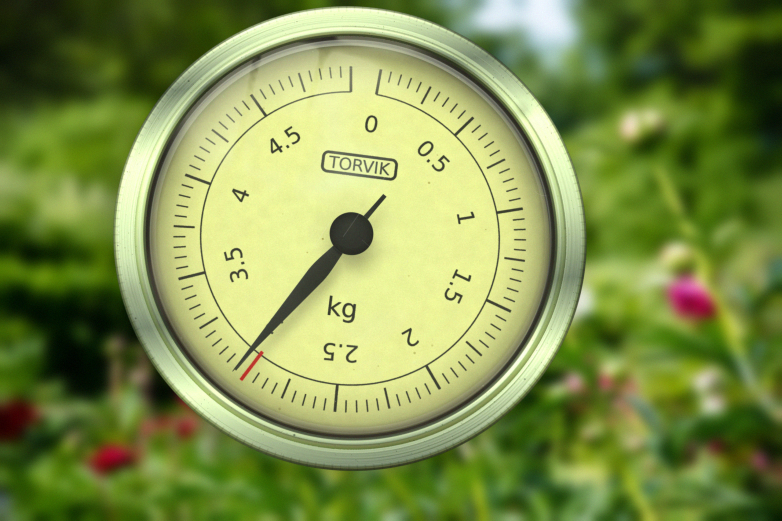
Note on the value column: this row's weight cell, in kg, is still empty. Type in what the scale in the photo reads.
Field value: 3 kg
